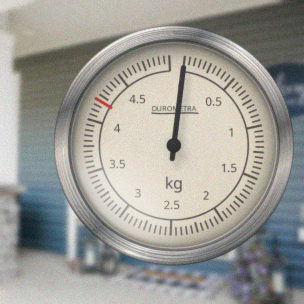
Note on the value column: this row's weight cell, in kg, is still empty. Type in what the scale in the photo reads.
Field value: 0 kg
